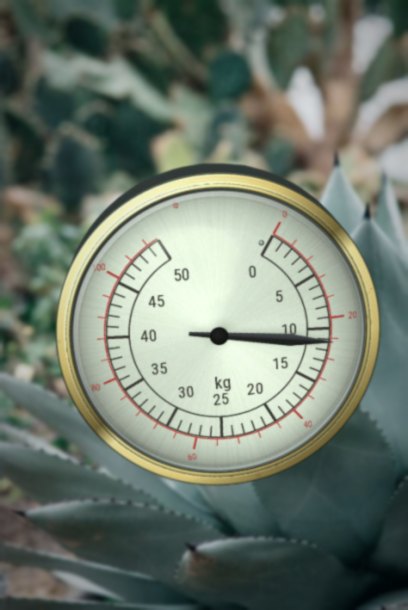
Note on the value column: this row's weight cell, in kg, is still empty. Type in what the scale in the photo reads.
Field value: 11 kg
